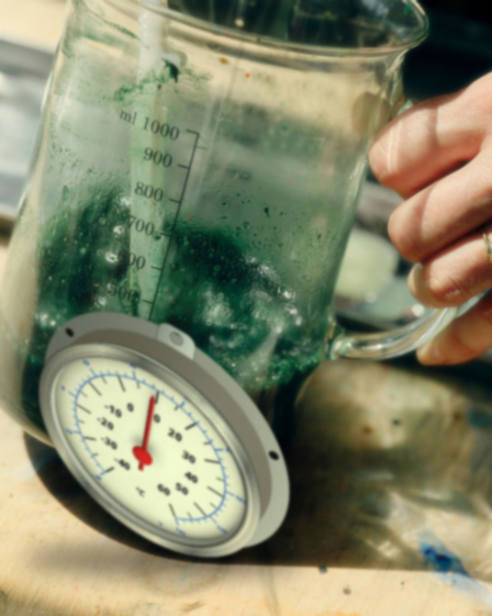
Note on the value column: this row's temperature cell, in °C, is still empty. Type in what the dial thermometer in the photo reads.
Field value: 10 °C
